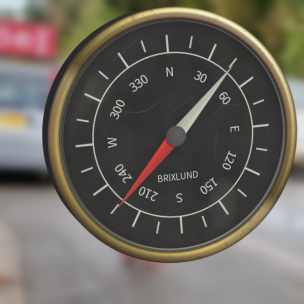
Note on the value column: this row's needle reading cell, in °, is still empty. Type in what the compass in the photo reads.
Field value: 225 °
